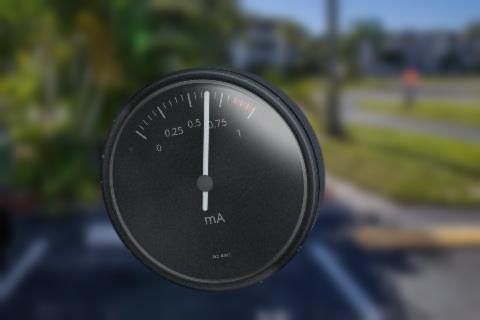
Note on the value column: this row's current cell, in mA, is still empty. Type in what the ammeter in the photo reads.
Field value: 0.65 mA
